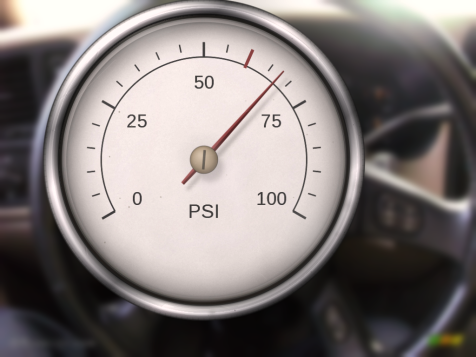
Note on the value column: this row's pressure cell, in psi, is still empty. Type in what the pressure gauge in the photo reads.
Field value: 67.5 psi
